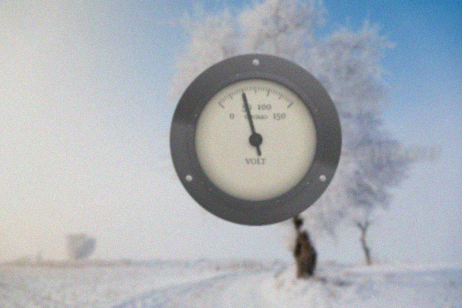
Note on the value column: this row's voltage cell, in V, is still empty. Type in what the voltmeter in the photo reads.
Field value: 50 V
